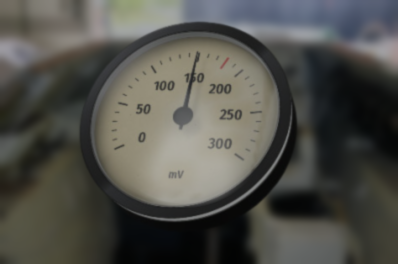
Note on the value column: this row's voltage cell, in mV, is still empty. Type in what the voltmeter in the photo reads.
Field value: 150 mV
